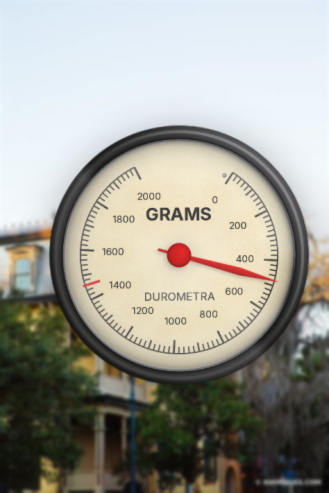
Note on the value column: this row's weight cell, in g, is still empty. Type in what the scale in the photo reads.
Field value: 480 g
